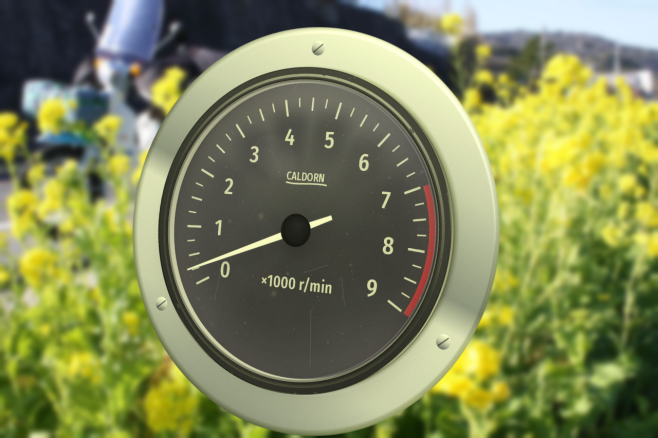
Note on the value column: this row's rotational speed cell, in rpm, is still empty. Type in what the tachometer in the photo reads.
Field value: 250 rpm
